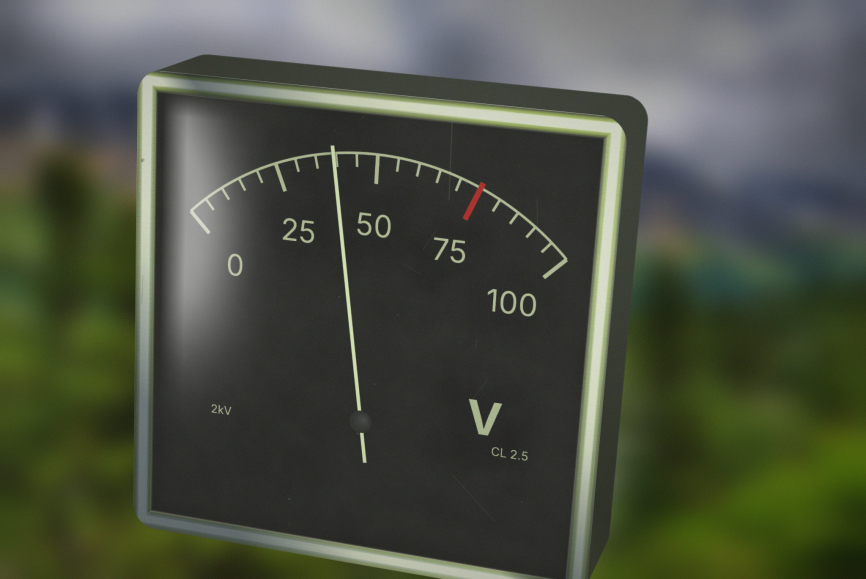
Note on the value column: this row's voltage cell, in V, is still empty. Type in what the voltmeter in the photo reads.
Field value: 40 V
